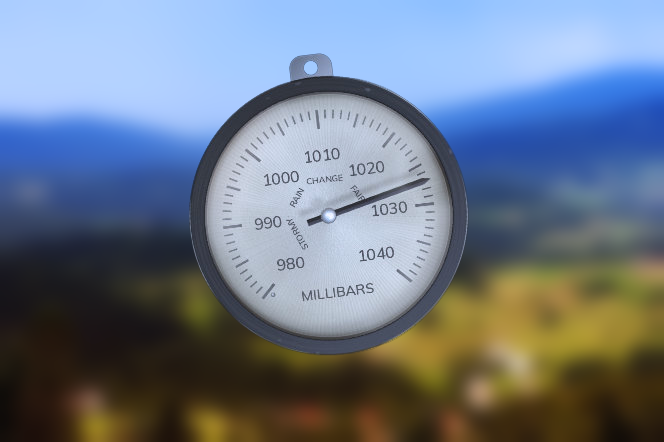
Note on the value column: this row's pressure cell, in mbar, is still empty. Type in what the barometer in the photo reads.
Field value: 1027 mbar
